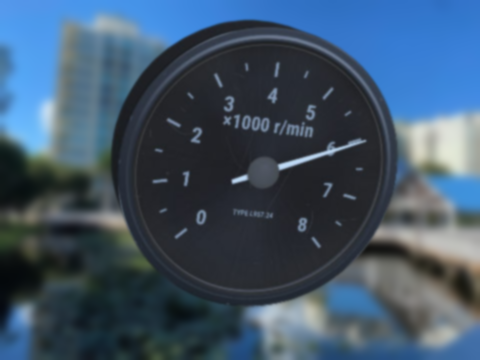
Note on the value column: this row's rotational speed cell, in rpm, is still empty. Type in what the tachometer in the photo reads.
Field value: 6000 rpm
